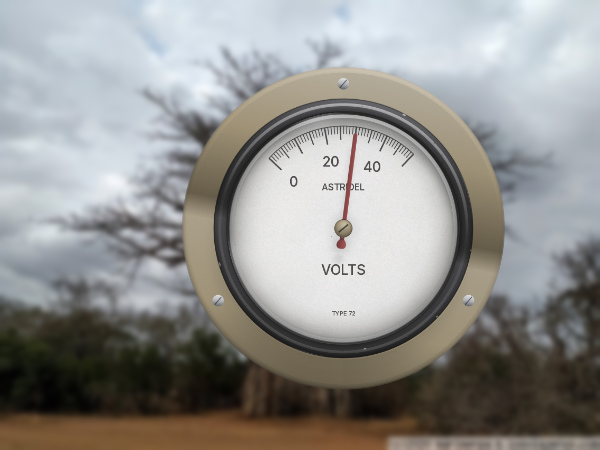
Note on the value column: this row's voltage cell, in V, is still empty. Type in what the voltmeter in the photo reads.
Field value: 30 V
